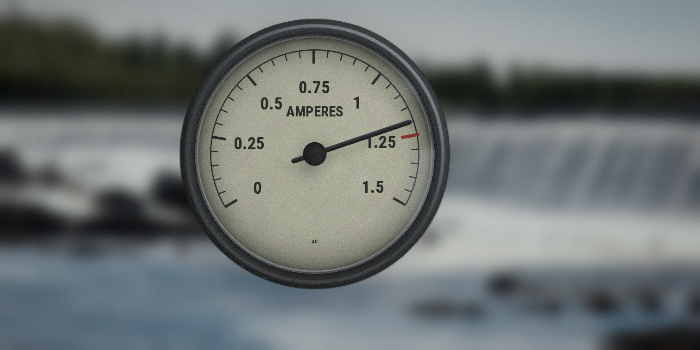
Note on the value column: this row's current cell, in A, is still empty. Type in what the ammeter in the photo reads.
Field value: 1.2 A
